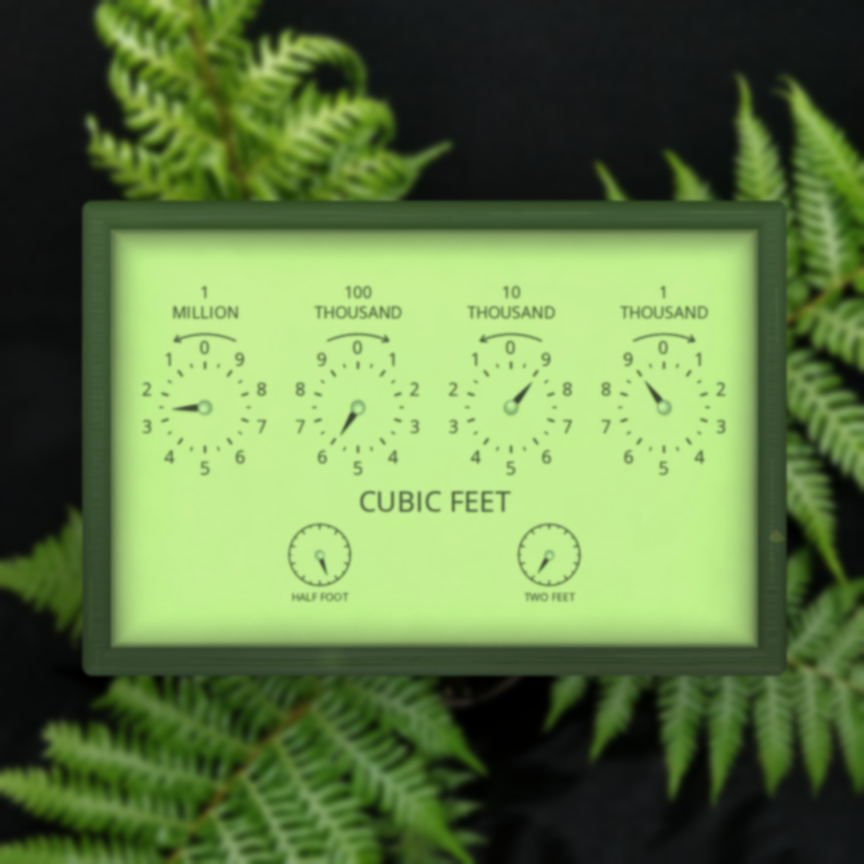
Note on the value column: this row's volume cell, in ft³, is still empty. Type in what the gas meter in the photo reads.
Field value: 258900 ft³
